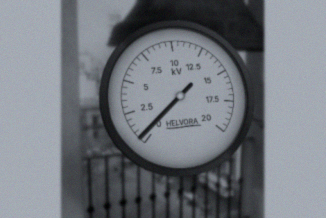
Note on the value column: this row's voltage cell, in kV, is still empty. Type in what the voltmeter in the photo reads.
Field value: 0.5 kV
